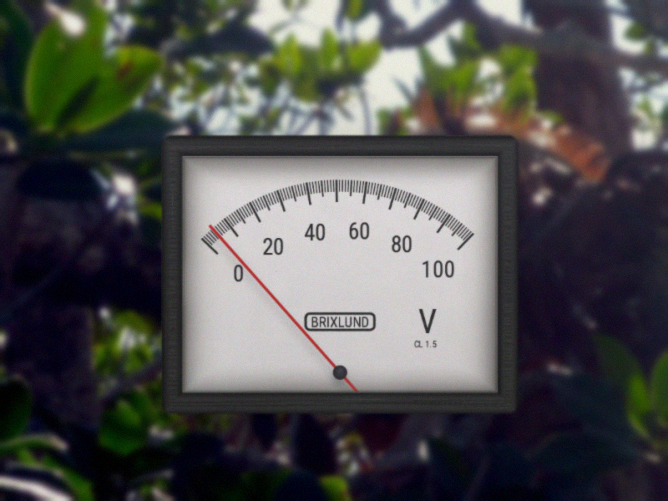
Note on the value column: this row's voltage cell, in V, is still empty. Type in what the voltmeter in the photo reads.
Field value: 5 V
